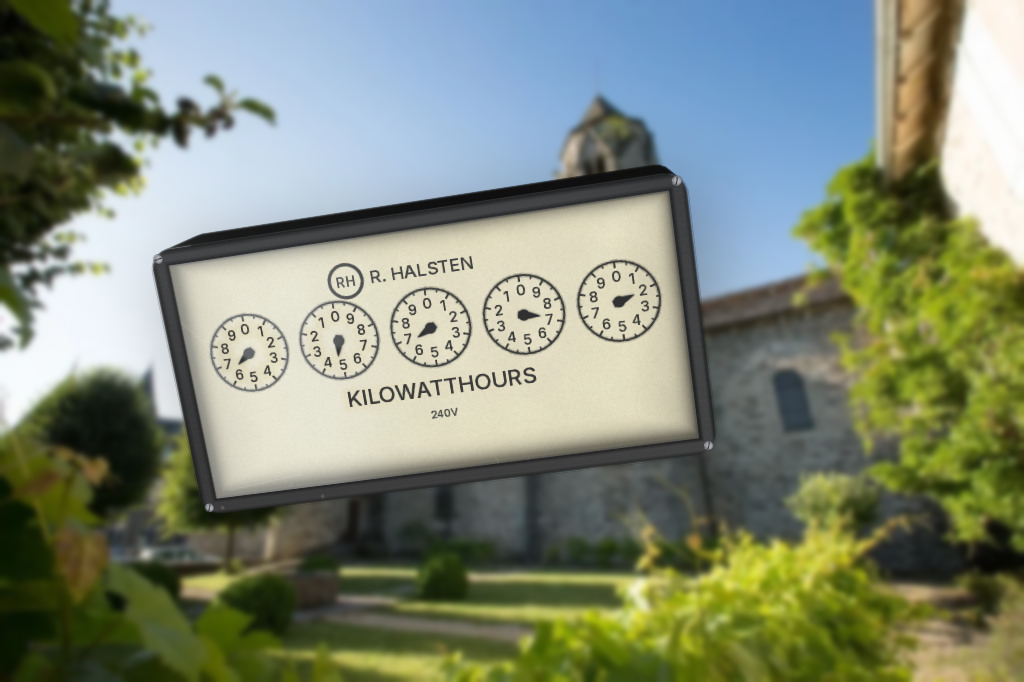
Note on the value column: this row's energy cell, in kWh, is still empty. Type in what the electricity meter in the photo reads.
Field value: 64672 kWh
